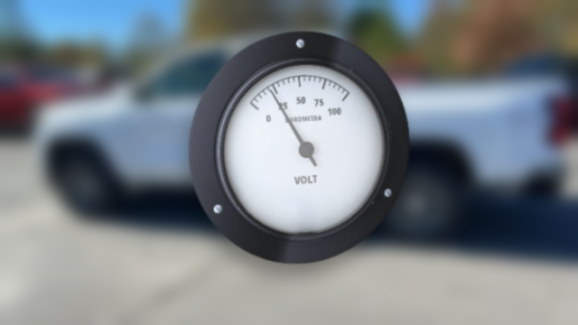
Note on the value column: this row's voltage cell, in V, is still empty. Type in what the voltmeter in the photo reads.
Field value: 20 V
